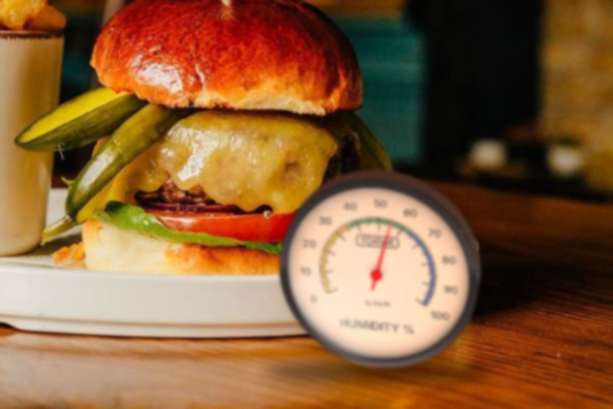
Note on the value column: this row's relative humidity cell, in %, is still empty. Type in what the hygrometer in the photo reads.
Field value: 55 %
